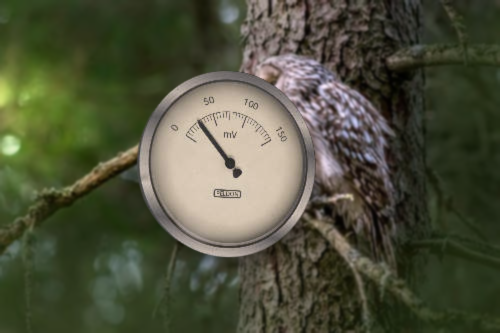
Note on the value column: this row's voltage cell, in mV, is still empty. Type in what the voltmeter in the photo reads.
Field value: 25 mV
